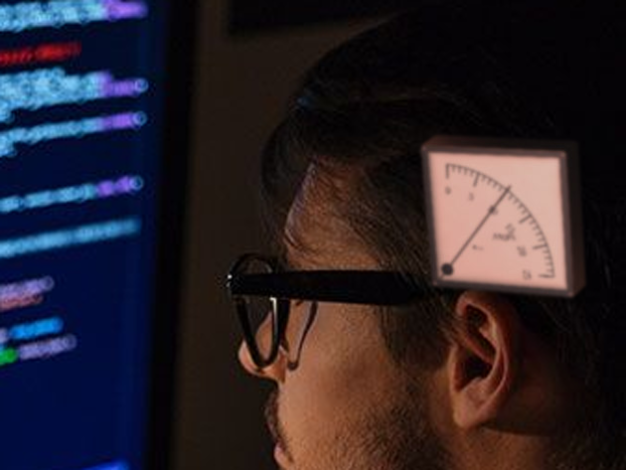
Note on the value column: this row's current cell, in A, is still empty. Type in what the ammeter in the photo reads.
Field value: 10 A
